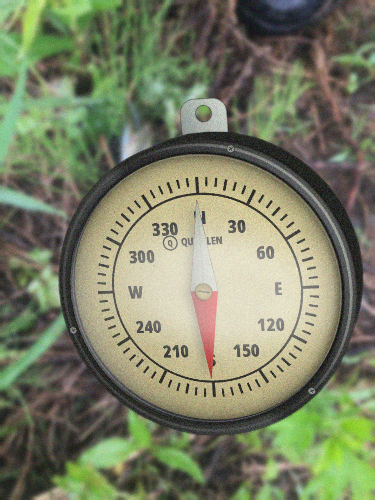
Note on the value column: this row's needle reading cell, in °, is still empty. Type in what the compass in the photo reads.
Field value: 180 °
